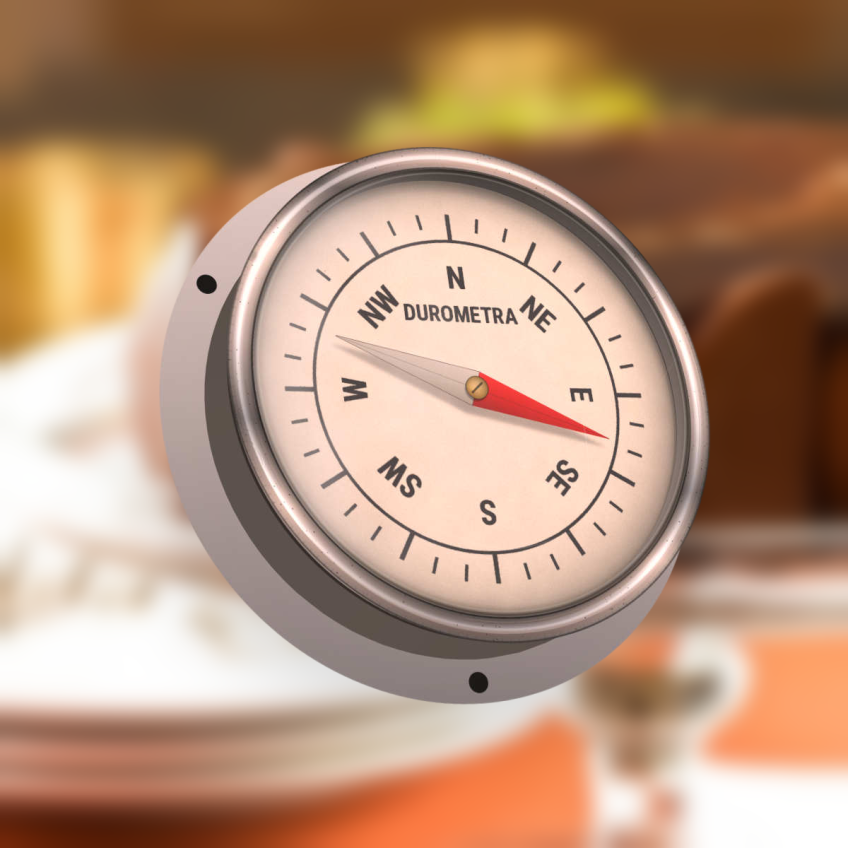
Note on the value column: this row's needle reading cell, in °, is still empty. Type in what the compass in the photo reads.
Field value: 110 °
